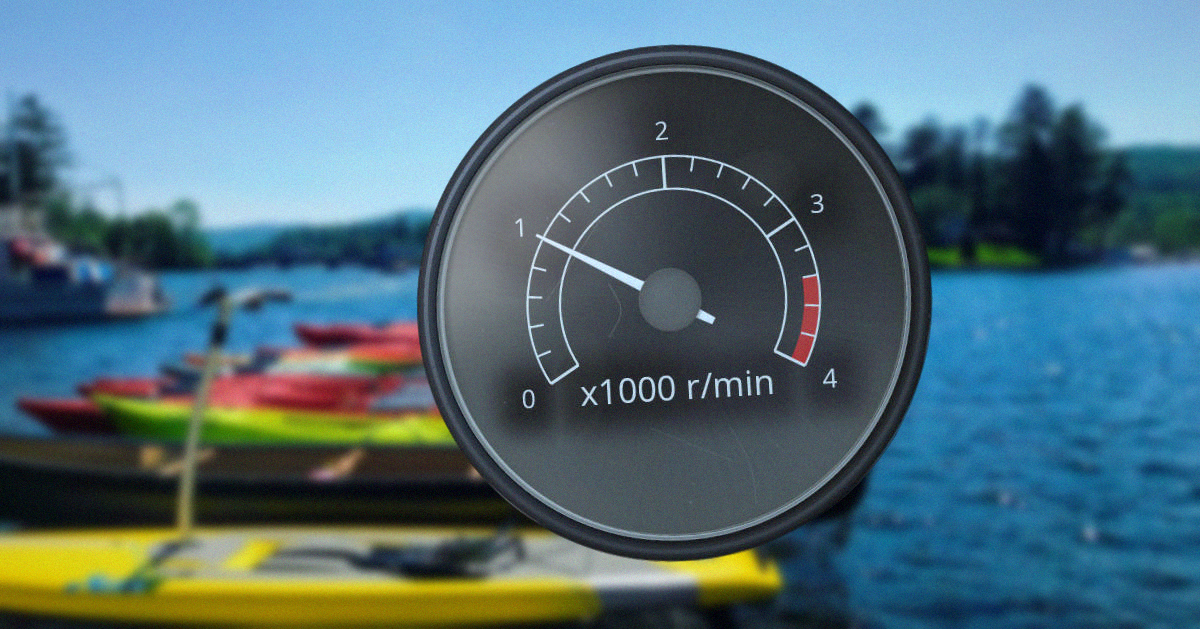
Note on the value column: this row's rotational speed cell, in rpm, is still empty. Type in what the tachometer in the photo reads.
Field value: 1000 rpm
